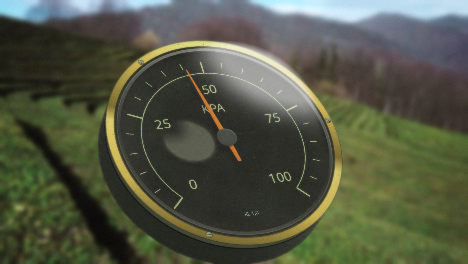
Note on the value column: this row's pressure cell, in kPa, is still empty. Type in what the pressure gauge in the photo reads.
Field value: 45 kPa
